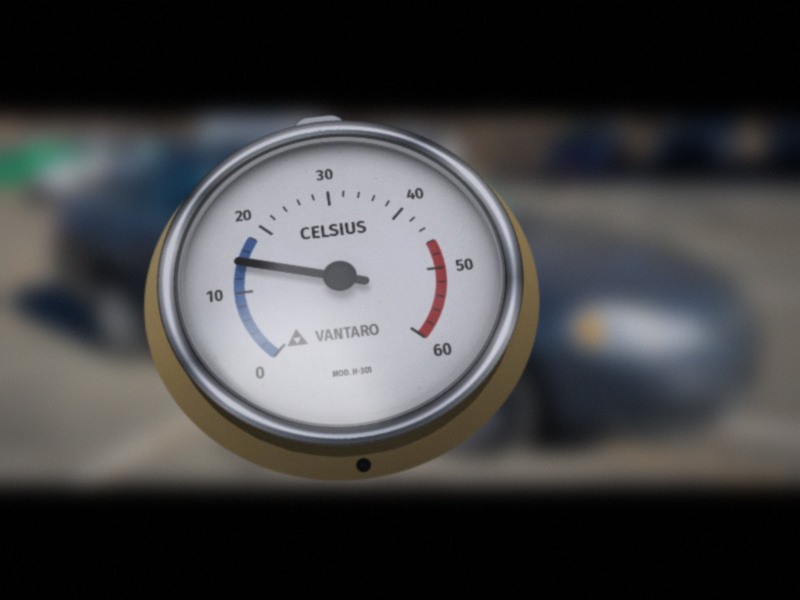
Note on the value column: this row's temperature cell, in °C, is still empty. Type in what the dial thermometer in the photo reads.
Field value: 14 °C
